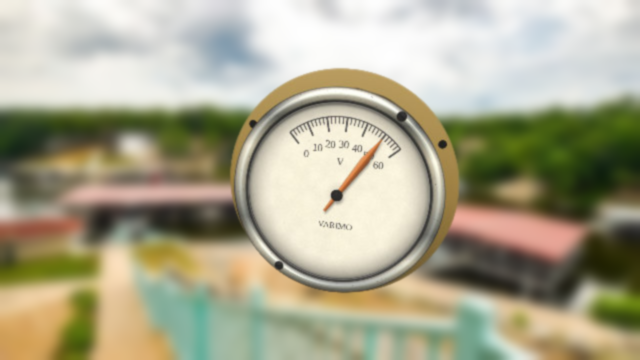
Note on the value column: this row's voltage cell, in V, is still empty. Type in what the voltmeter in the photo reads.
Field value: 50 V
